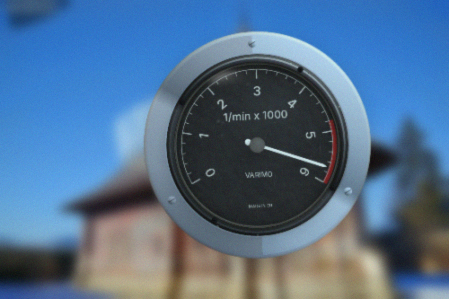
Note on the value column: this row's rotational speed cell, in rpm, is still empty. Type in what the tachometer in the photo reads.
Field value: 5700 rpm
